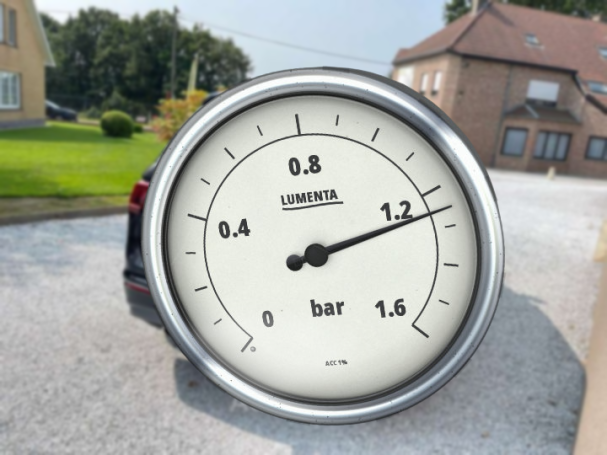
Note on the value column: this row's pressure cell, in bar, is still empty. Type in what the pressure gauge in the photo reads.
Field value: 1.25 bar
